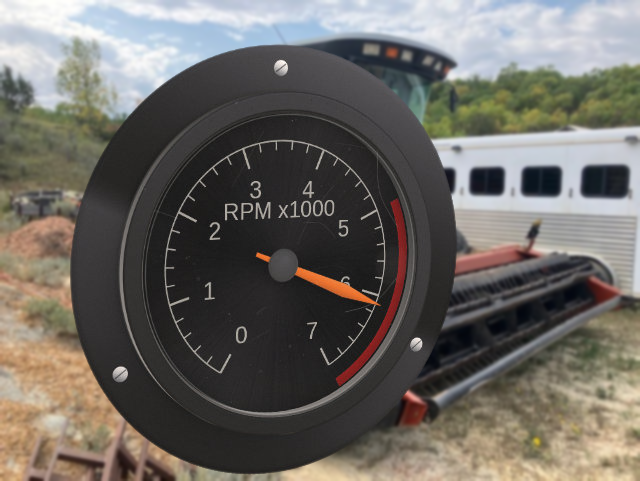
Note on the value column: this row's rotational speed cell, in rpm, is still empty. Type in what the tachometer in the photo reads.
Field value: 6100 rpm
